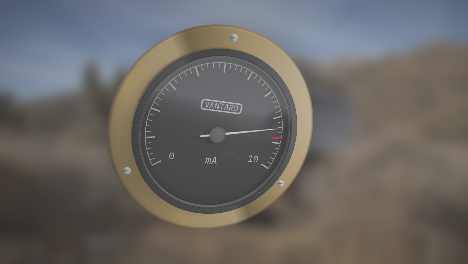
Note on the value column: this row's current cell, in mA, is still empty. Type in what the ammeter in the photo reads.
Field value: 8.4 mA
